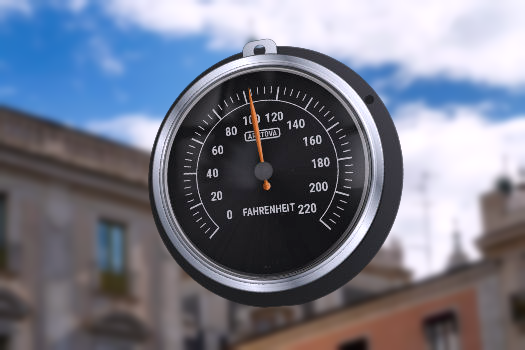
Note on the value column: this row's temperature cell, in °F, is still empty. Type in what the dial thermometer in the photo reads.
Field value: 104 °F
